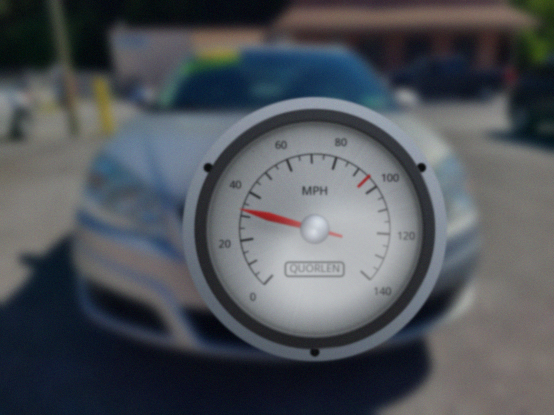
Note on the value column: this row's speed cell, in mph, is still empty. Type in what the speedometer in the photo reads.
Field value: 32.5 mph
